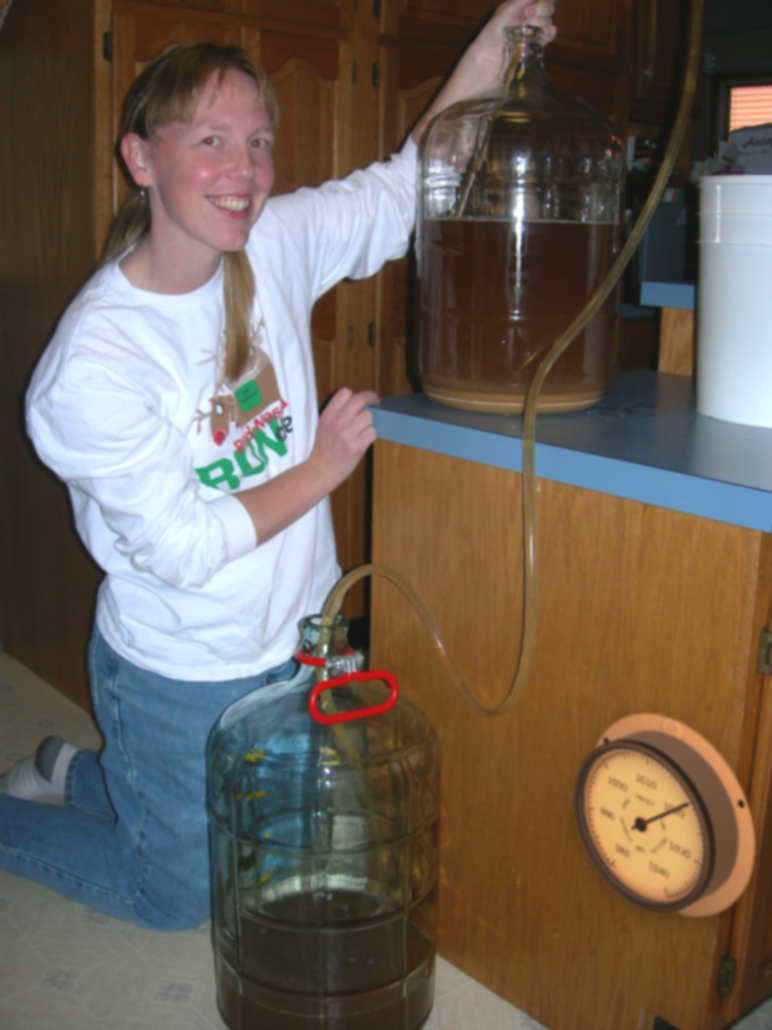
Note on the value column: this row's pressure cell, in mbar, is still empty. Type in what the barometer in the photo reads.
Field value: 1020 mbar
